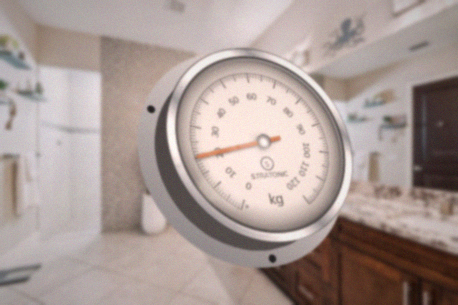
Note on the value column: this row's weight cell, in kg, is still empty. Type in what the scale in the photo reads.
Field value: 20 kg
